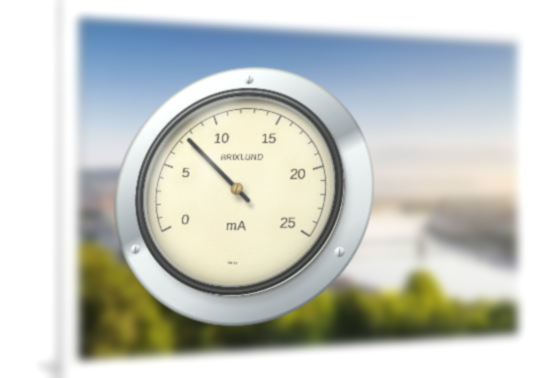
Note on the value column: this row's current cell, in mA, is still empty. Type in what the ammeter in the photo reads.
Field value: 7.5 mA
